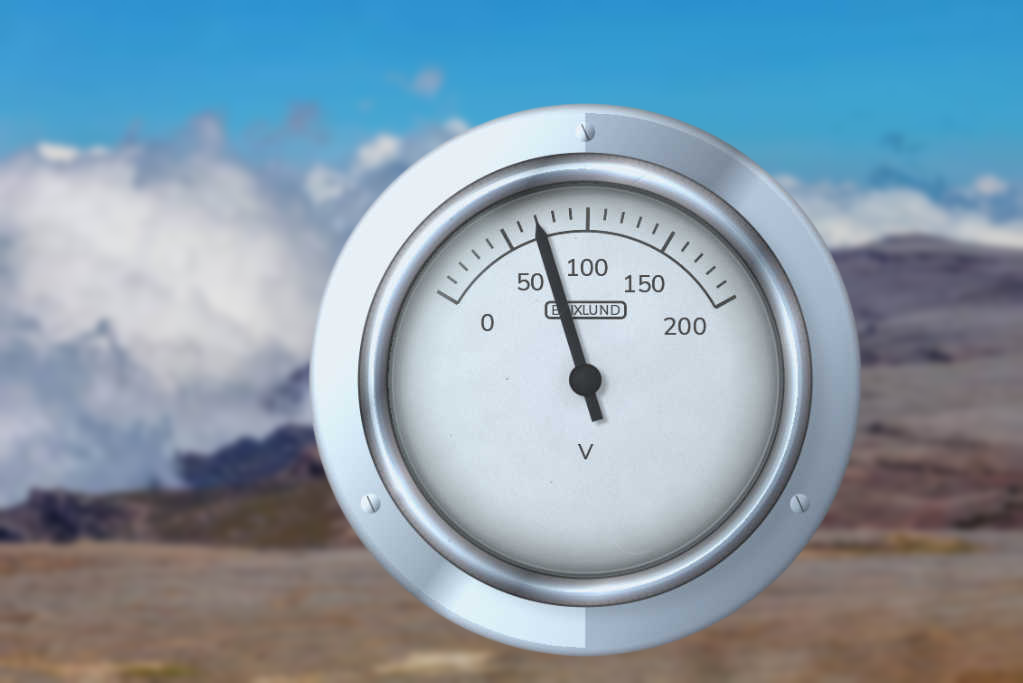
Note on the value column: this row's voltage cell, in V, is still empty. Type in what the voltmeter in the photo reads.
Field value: 70 V
